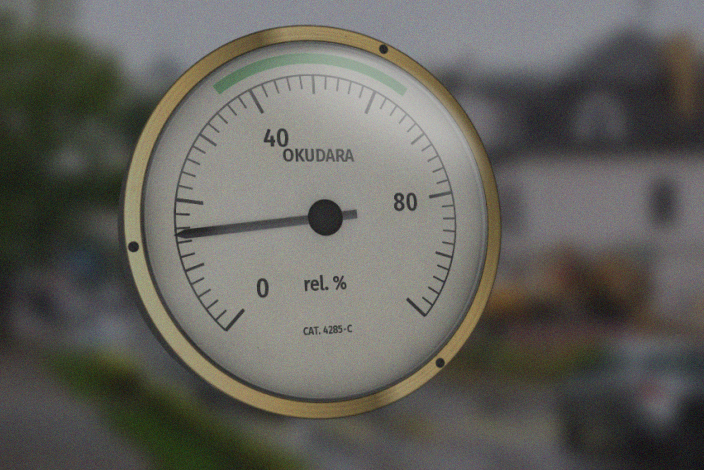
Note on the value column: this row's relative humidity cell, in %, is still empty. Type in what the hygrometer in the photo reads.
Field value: 15 %
